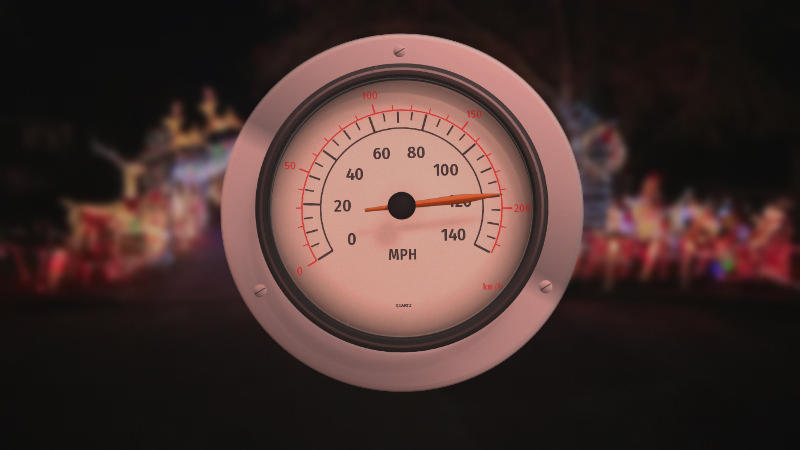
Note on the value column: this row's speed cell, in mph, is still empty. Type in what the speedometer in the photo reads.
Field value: 120 mph
